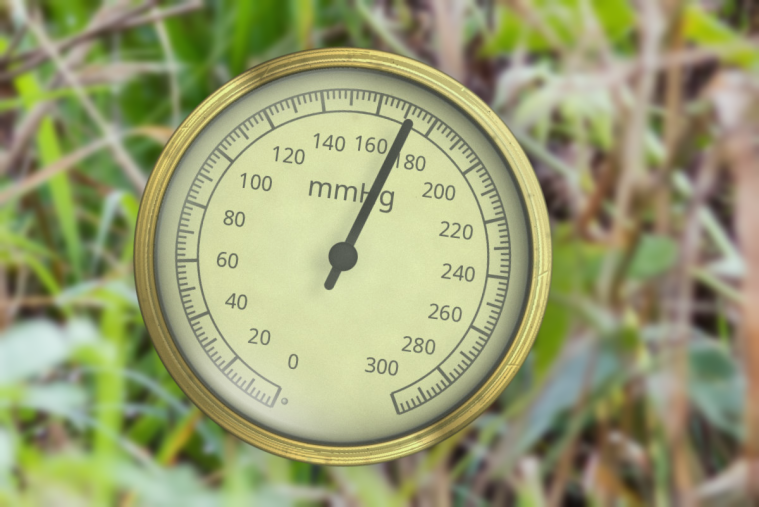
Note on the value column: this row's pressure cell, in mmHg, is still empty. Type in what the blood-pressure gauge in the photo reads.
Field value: 172 mmHg
